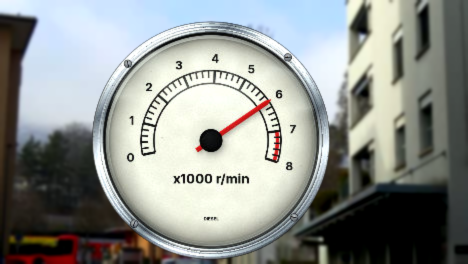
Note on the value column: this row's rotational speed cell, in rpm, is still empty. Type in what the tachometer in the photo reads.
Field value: 6000 rpm
